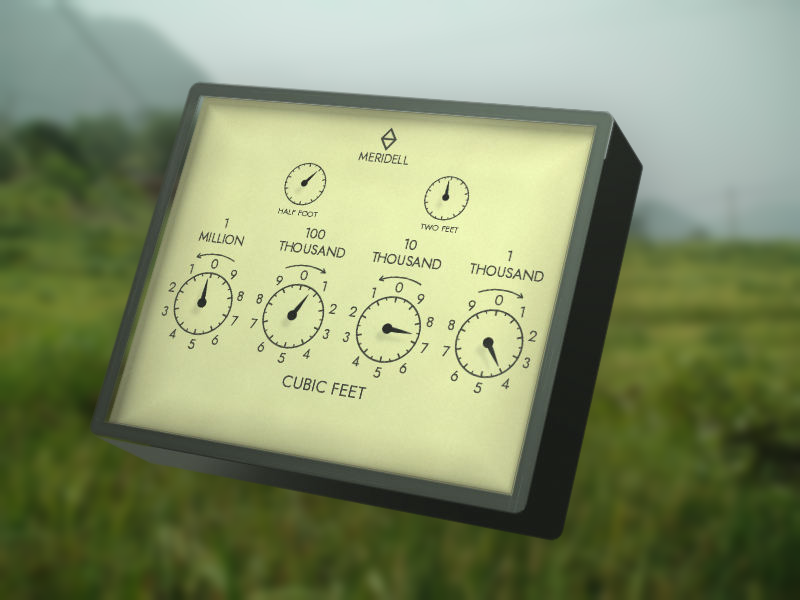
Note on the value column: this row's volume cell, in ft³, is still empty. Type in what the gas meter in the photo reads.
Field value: 7400 ft³
